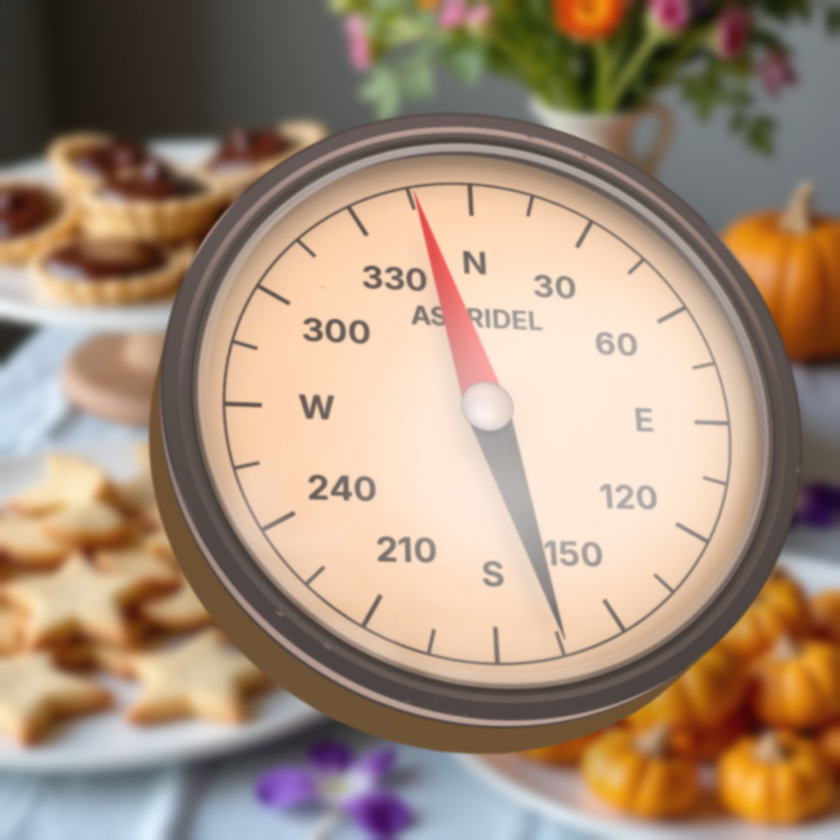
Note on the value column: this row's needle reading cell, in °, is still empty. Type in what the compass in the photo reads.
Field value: 345 °
